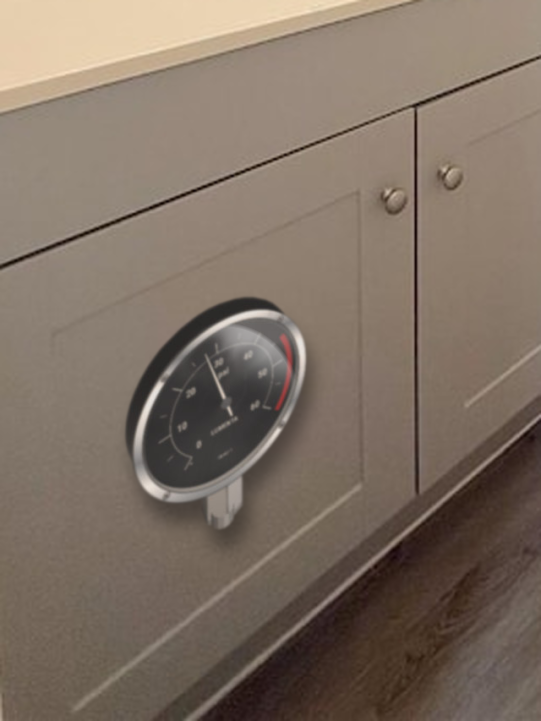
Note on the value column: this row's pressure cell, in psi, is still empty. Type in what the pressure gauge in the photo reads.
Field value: 27.5 psi
